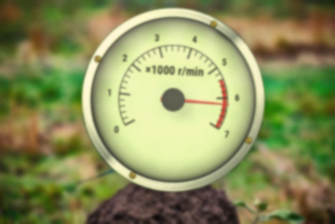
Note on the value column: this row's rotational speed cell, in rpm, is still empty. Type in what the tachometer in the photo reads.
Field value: 6200 rpm
